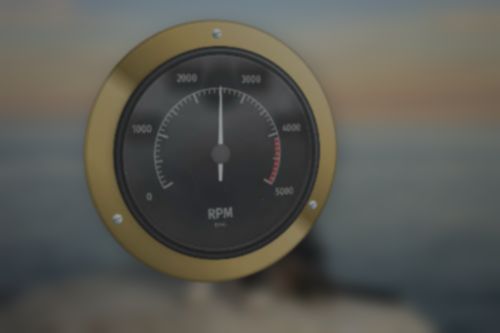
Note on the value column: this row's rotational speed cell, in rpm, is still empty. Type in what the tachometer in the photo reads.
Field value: 2500 rpm
